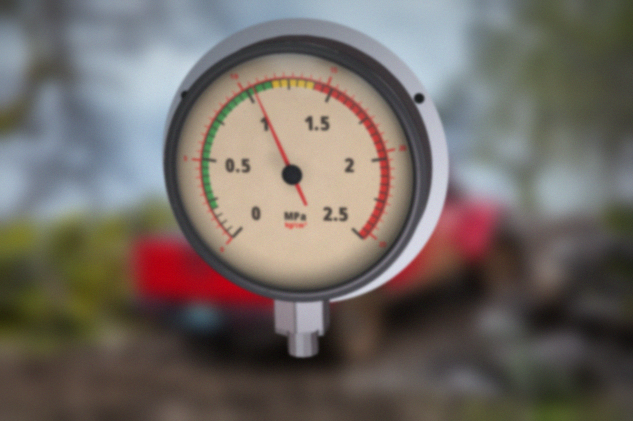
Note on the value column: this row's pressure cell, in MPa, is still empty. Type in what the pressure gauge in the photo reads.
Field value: 1.05 MPa
